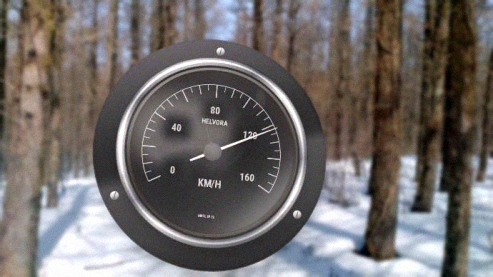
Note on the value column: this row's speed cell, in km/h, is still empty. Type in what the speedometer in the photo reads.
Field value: 122.5 km/h
